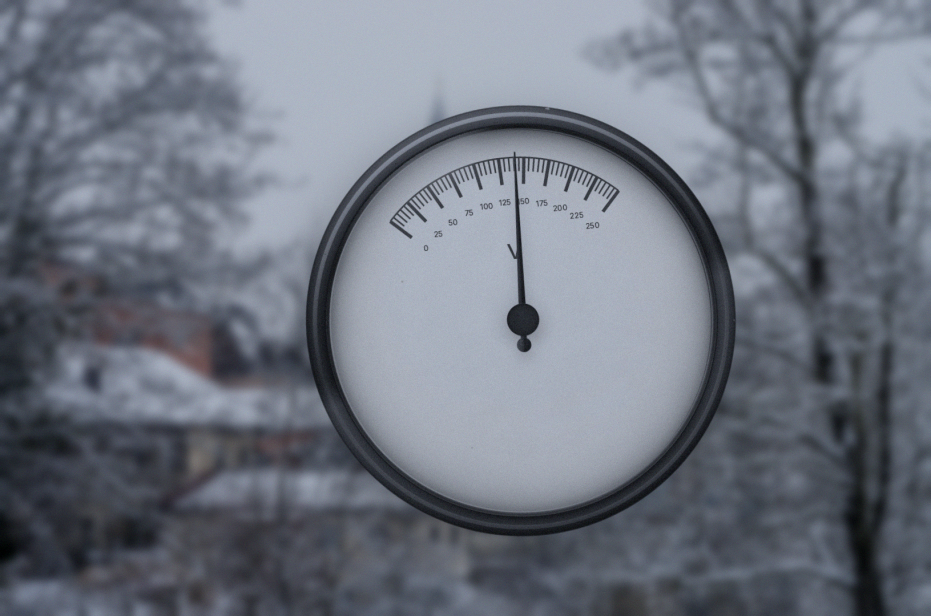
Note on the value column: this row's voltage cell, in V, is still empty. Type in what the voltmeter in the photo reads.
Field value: 140 V
